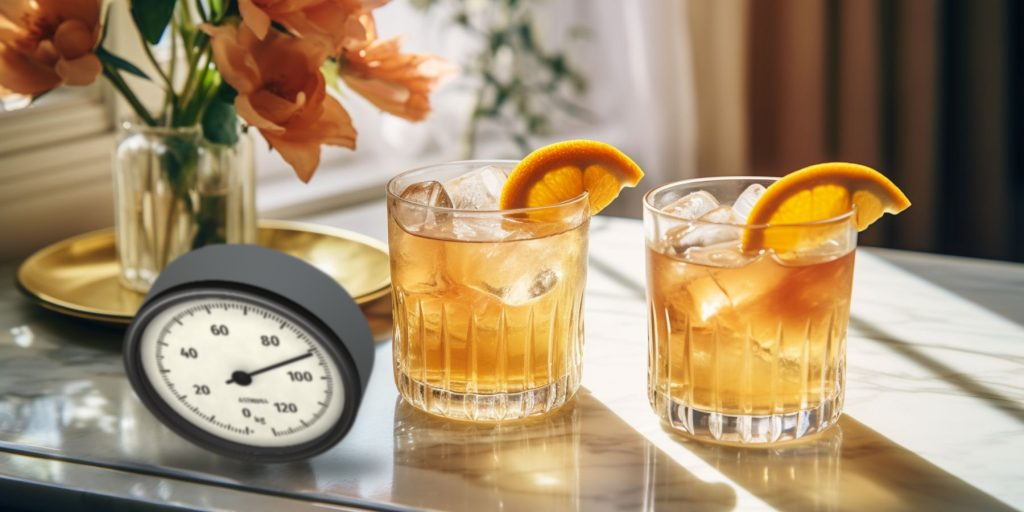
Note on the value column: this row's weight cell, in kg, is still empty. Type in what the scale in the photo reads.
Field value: 90 kg
